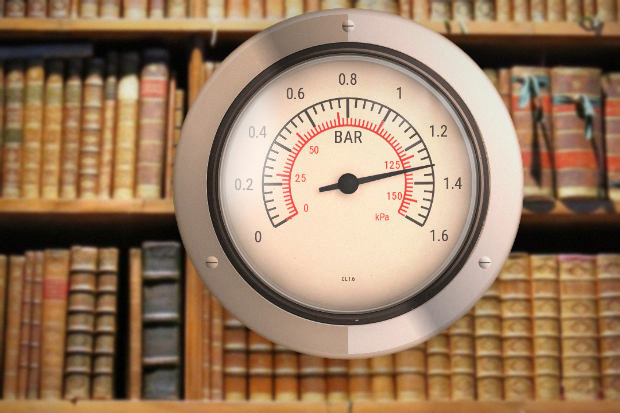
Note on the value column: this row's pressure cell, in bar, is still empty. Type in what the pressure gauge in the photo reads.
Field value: 1.32 bar
